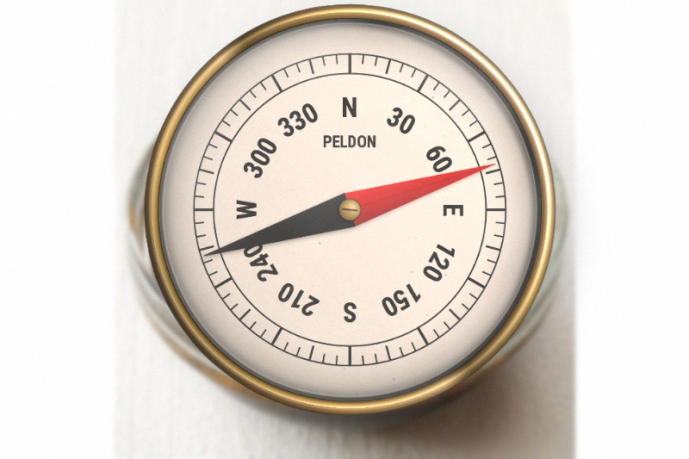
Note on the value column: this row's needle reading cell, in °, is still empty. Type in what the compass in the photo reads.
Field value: 72.5 °
